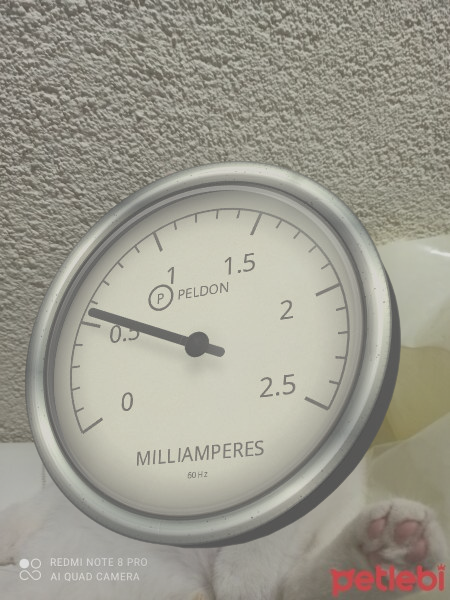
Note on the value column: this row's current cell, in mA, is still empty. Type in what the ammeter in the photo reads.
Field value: 0.55 mA
